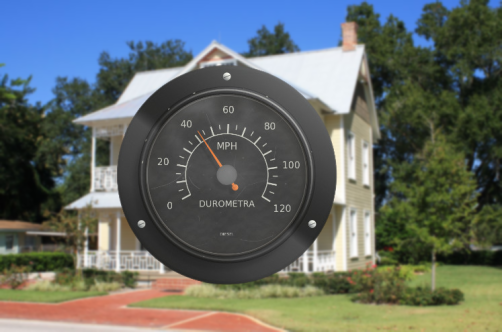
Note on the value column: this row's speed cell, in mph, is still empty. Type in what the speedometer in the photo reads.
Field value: 42.5 mph
